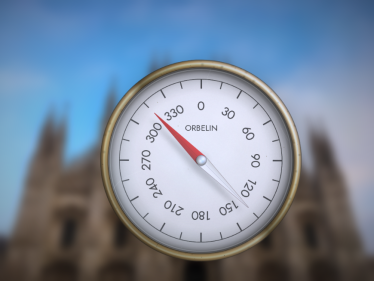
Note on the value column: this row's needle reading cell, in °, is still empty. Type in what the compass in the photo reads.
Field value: 315 °
